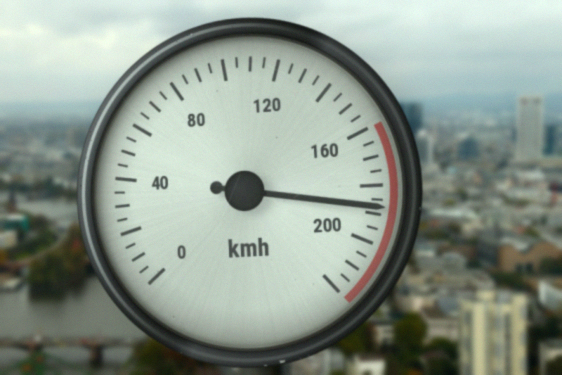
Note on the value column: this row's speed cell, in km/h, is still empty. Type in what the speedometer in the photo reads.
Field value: 187.5 km/h
